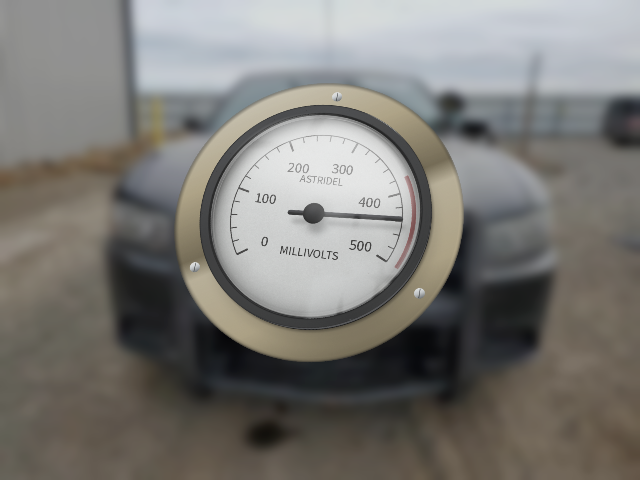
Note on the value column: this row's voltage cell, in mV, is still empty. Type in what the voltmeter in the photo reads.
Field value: 440 mV
